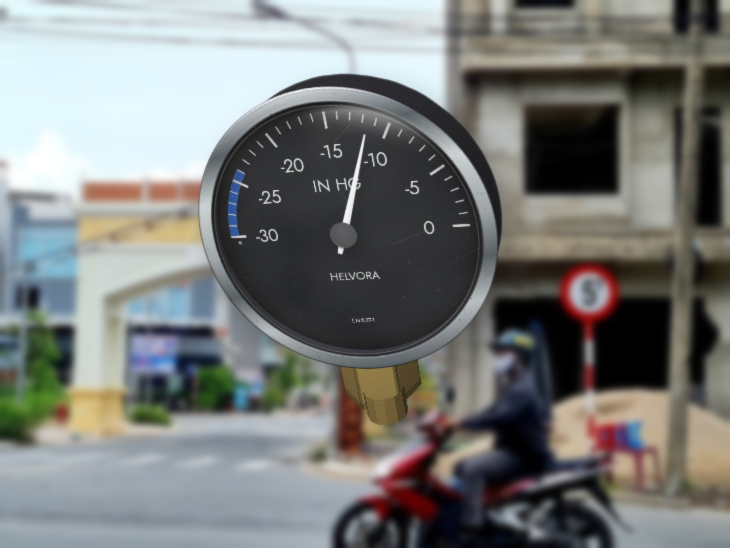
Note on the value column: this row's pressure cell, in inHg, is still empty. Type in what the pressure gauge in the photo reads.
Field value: -11.5 inHg
